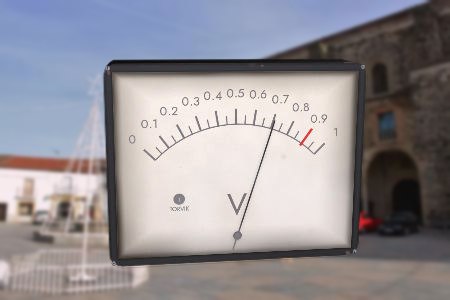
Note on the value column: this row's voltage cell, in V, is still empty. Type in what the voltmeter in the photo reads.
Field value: 0.7 V
